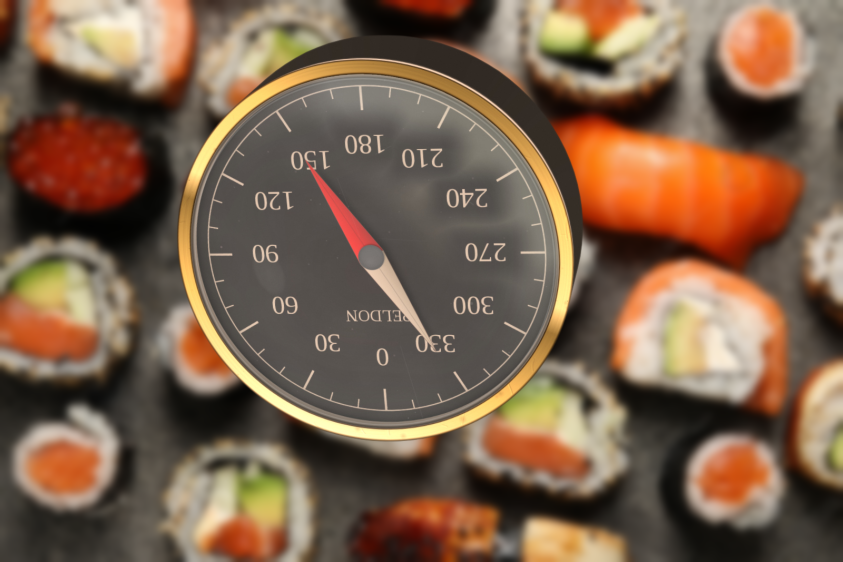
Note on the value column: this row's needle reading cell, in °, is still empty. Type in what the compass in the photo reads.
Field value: 150 °
